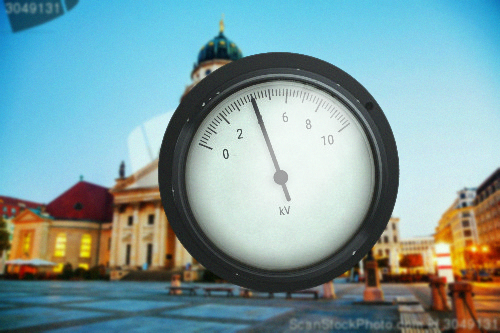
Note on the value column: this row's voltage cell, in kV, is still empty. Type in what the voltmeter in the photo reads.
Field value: 4 kV
